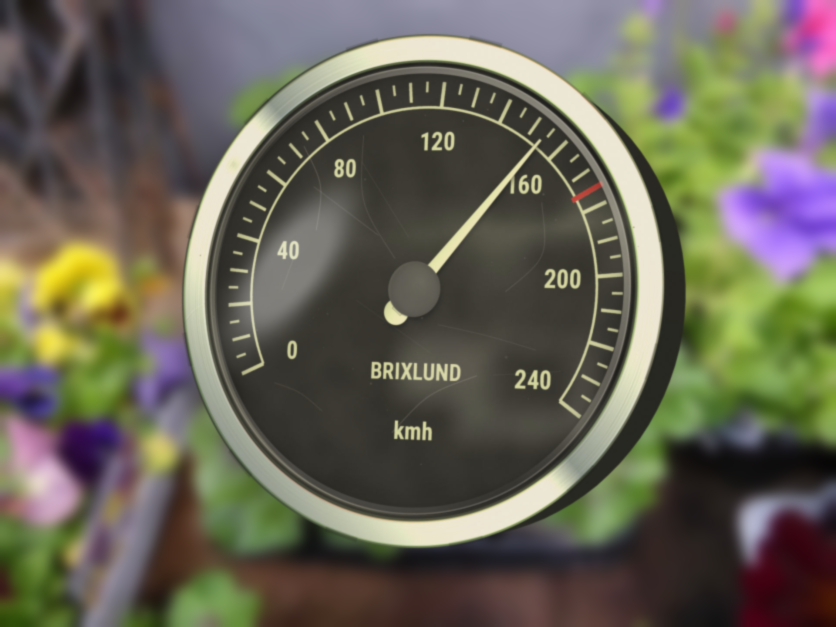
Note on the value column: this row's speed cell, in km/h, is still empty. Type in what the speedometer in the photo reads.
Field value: 155 km/h
